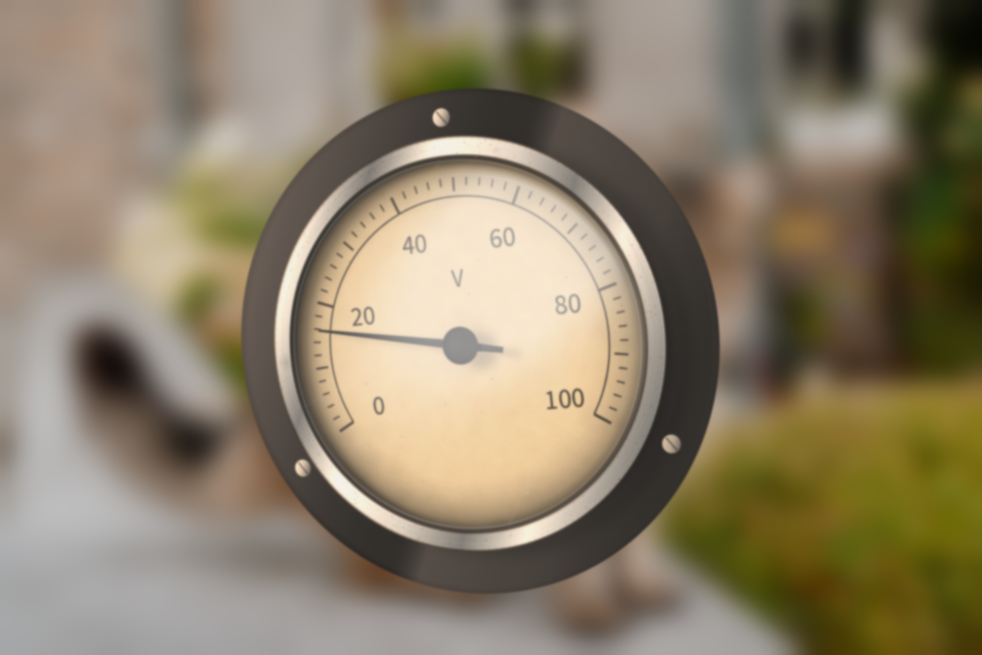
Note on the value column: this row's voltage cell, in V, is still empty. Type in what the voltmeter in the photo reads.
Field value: 16 V
